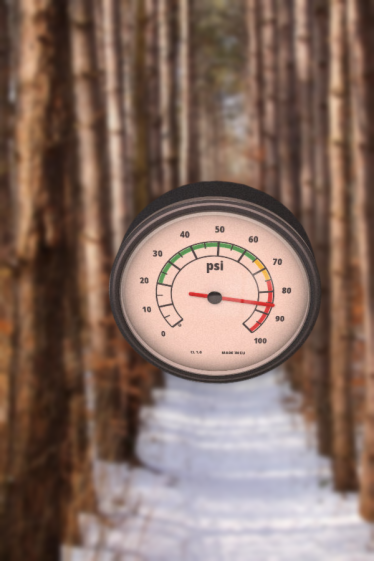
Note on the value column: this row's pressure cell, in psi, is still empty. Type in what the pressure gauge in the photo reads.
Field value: 85 psi
